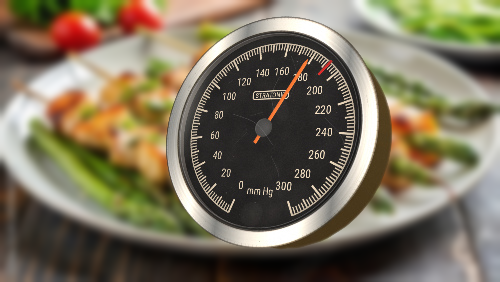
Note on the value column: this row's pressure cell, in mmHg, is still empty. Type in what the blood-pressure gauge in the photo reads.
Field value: 180 mmHg
